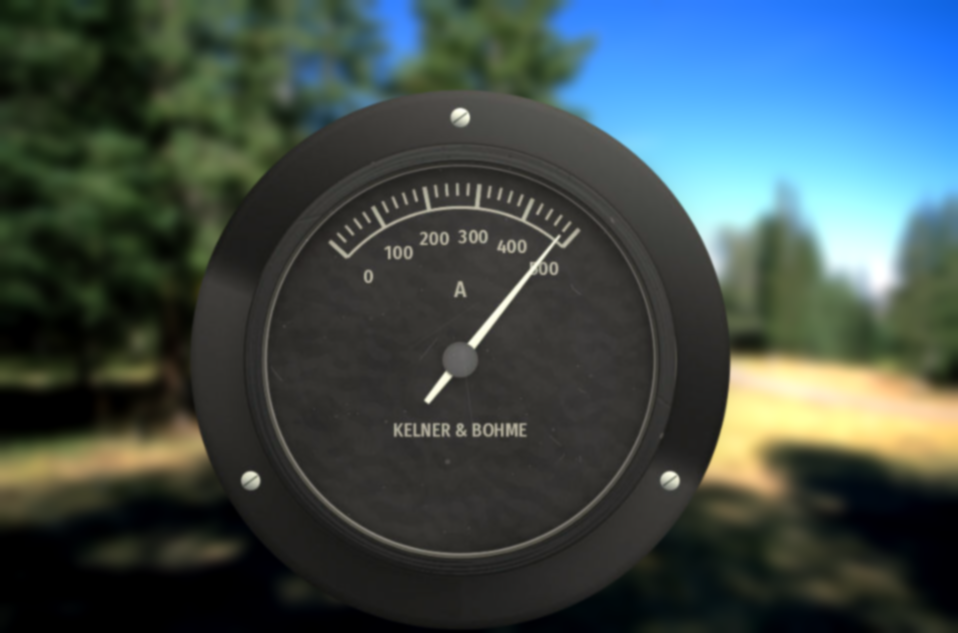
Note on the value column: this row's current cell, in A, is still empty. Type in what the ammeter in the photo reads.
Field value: 480 A
